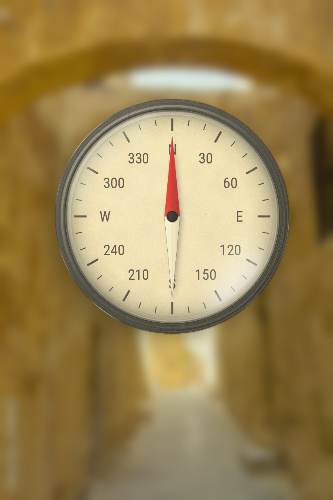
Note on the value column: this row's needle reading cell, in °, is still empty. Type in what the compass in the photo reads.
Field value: 0 °
